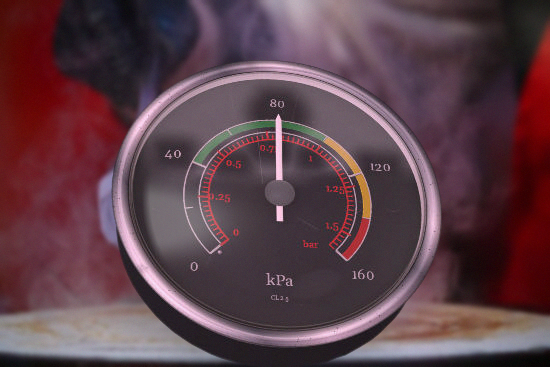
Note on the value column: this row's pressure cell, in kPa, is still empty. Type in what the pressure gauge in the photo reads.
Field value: 80 kPa
